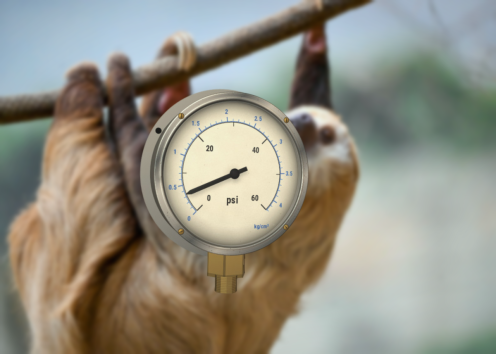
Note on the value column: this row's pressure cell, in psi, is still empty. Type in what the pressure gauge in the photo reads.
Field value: 5 psi
